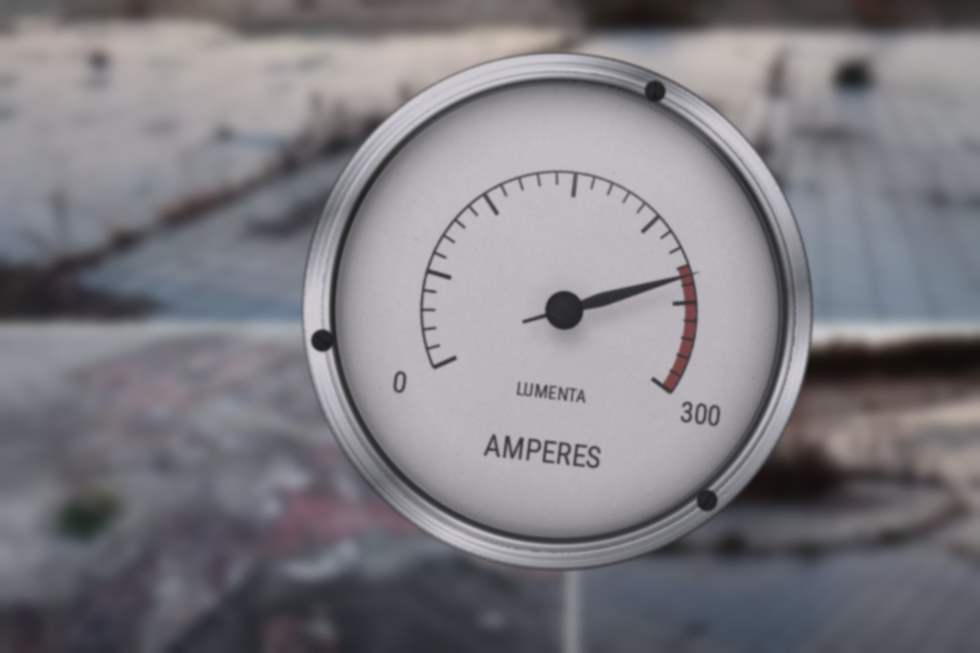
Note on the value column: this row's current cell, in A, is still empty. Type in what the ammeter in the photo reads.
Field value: 235 A
